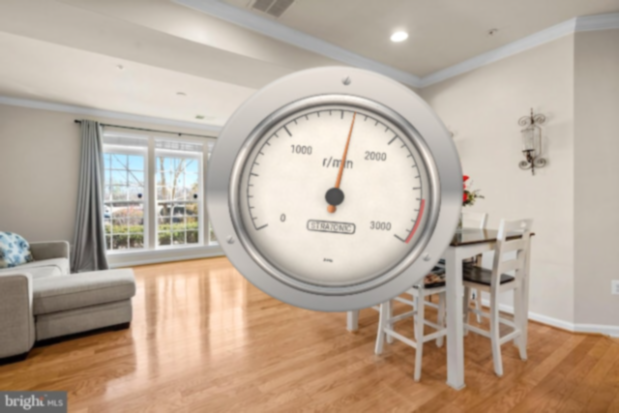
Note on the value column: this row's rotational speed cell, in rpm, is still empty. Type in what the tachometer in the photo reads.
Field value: 1600 rpm
